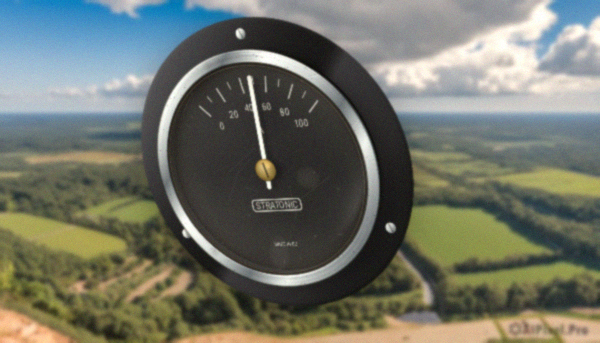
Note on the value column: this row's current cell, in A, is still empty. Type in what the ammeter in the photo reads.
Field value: 50 A
